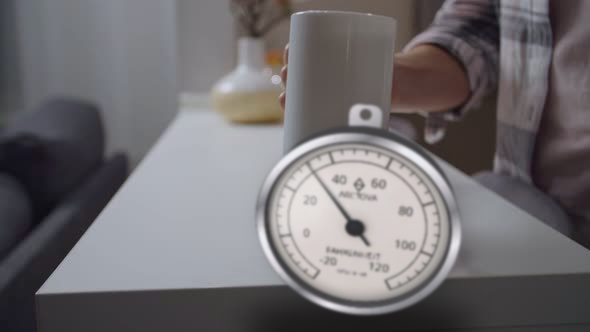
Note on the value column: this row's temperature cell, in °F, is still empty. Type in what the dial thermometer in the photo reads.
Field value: 32 °F
